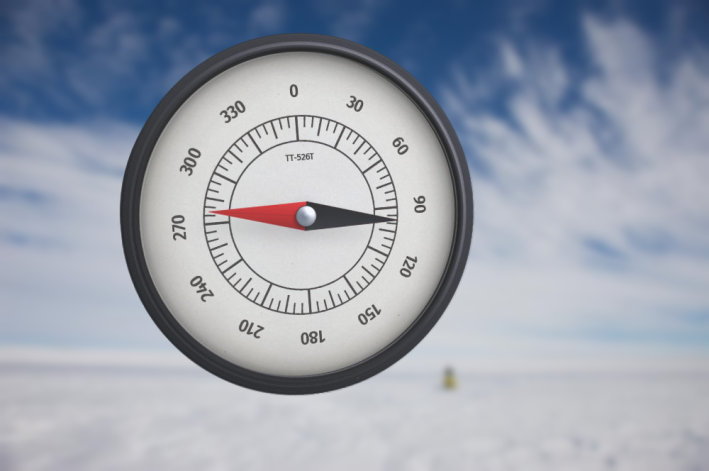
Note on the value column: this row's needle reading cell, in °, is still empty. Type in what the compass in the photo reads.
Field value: 277.5 °
